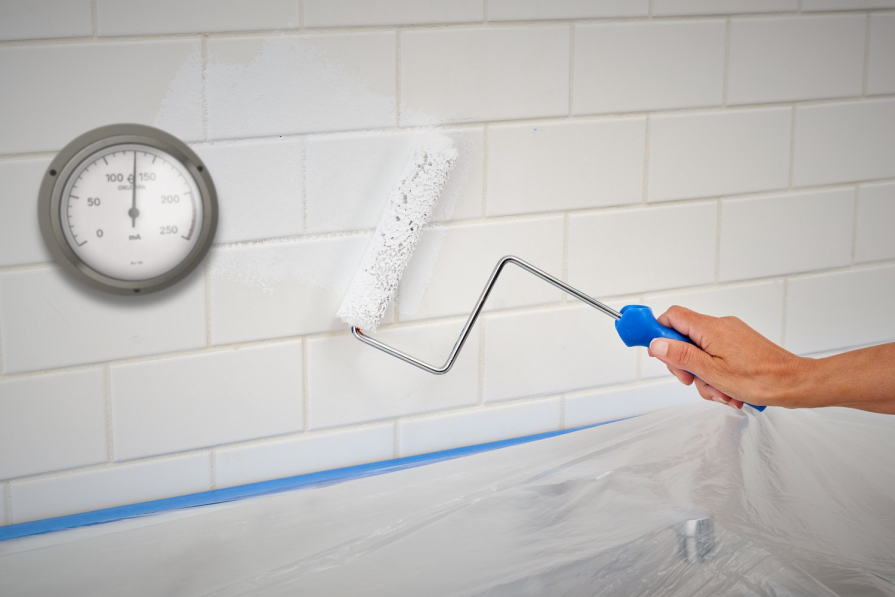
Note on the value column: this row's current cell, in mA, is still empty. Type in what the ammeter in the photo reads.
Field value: 130 mA
